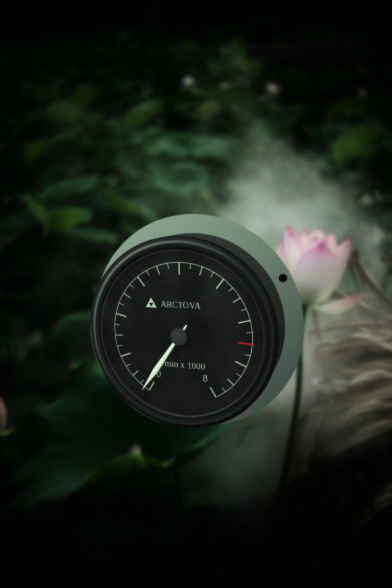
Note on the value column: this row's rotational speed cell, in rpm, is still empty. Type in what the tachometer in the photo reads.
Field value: 125 rpm
